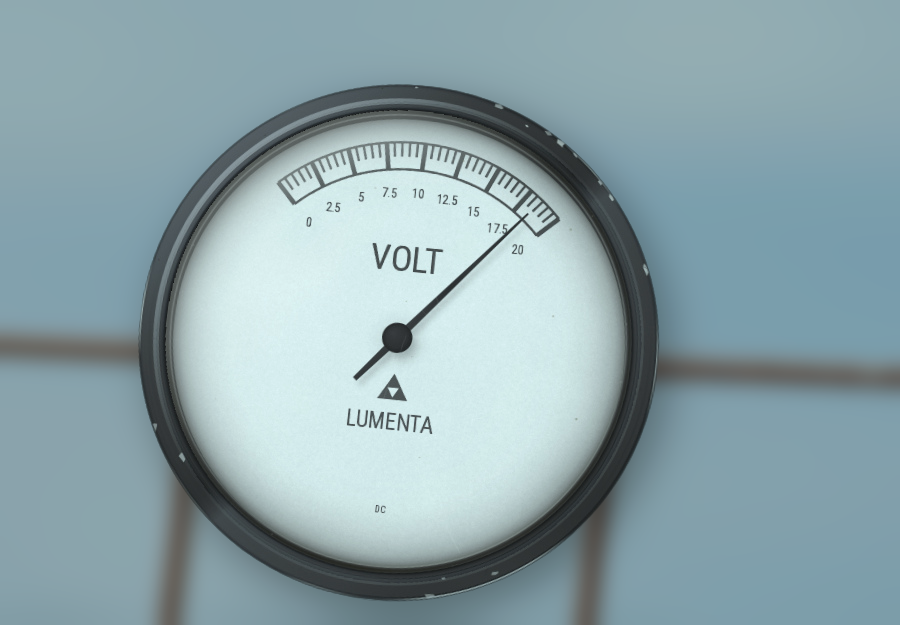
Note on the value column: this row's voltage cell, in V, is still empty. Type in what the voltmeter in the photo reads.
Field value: 18.5 V
